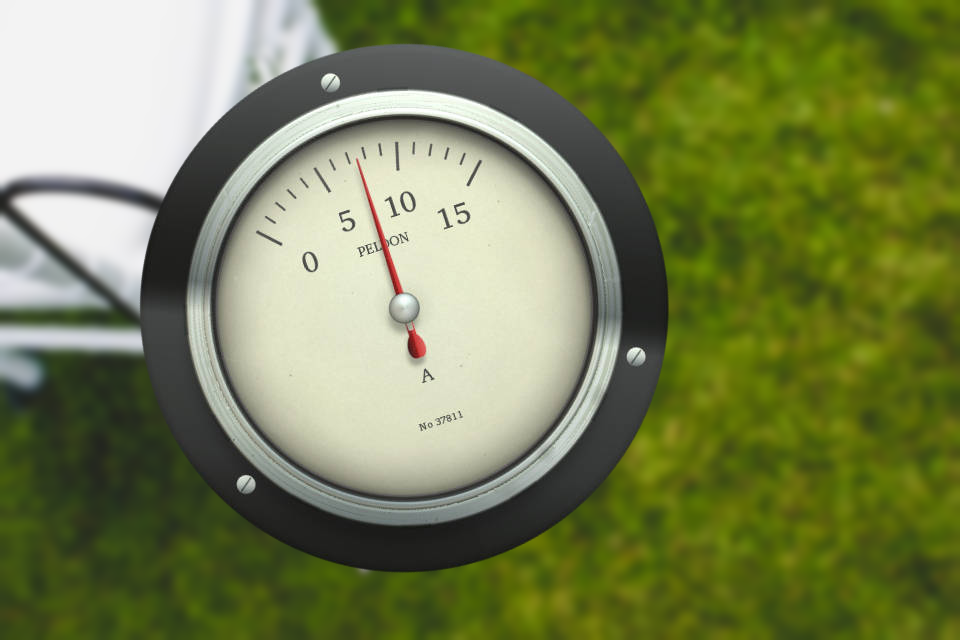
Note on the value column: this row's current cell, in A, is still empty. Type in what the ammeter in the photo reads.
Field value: 7.5 A
